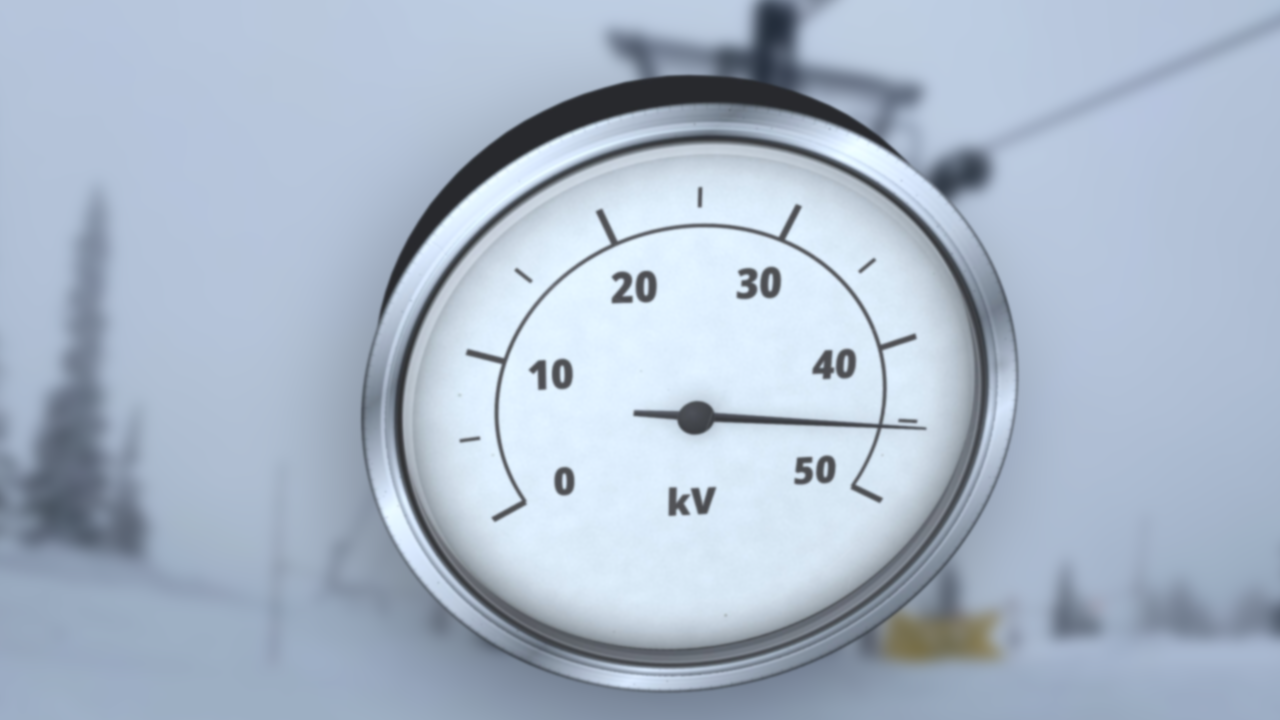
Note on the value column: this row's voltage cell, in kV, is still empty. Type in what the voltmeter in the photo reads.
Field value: 45 kV
